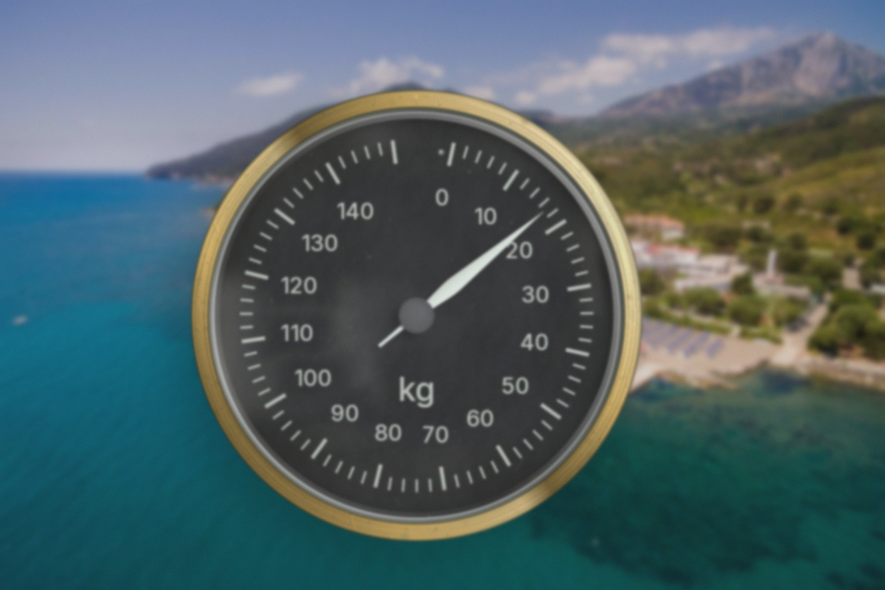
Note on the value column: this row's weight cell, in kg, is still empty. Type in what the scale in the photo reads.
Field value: 17 kg
